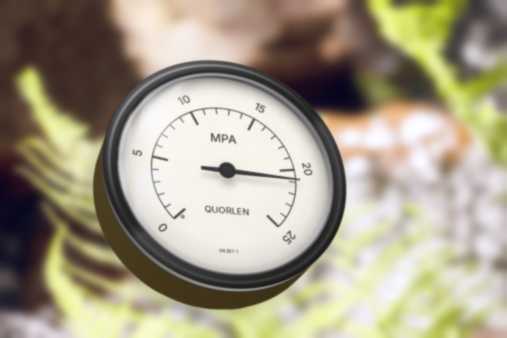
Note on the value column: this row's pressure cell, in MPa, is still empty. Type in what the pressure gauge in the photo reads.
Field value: 21 MPa
